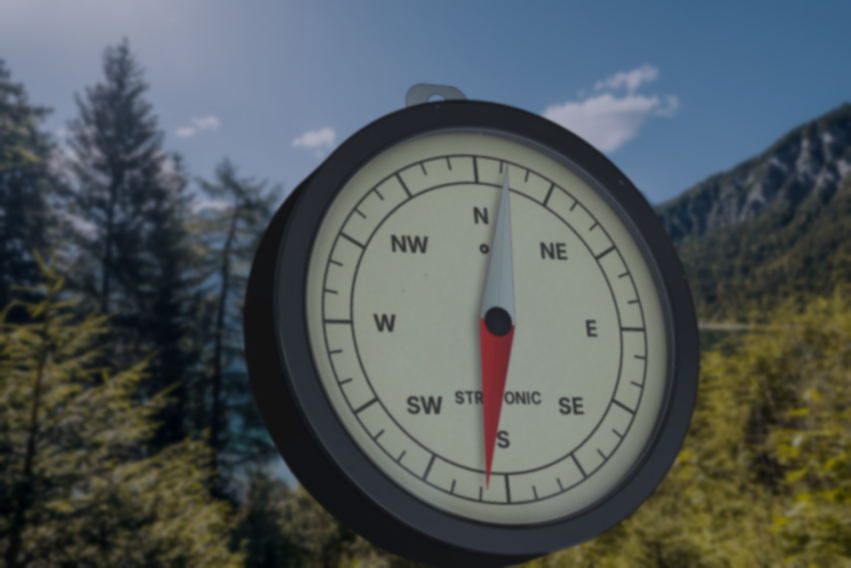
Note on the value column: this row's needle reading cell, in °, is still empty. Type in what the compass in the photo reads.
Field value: 190 °
